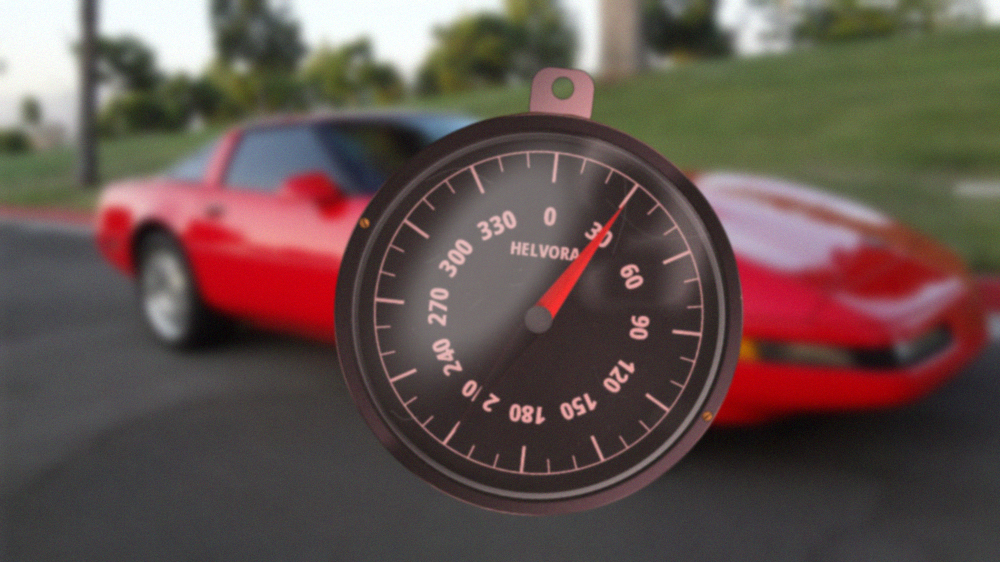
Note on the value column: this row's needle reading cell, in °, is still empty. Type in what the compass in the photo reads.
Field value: 30 °
